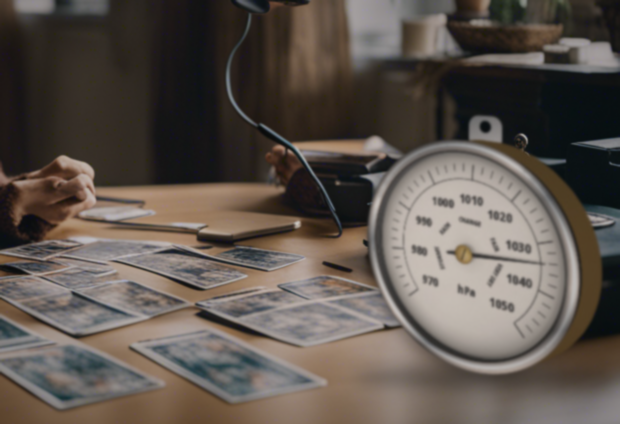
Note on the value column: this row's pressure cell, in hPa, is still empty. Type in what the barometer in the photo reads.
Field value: 1034 hPa
